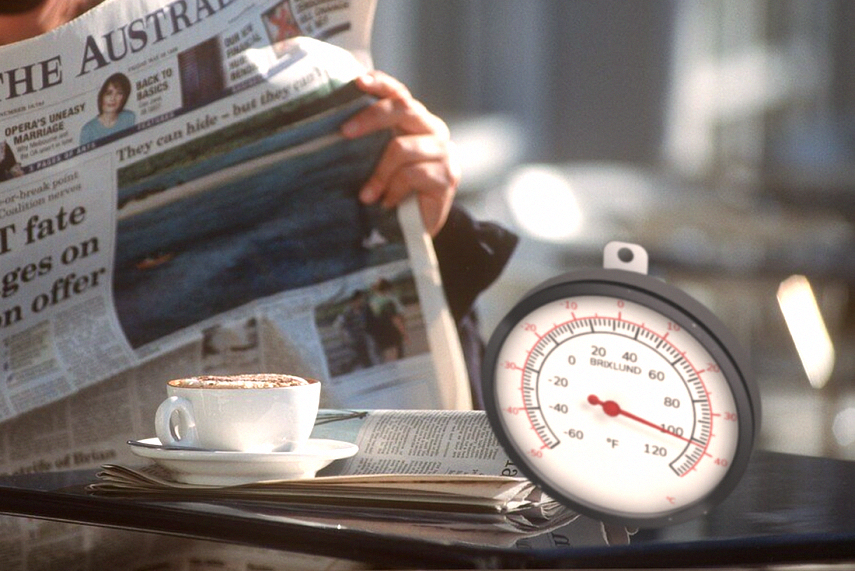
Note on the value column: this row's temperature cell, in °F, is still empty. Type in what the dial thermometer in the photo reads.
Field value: 100 °F
